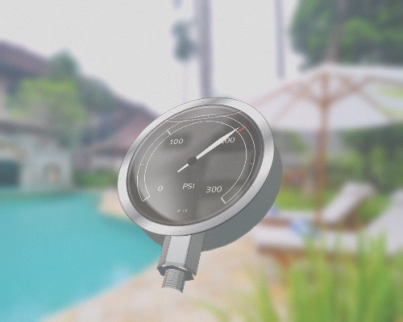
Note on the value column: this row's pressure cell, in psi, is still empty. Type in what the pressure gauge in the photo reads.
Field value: 200 psi
